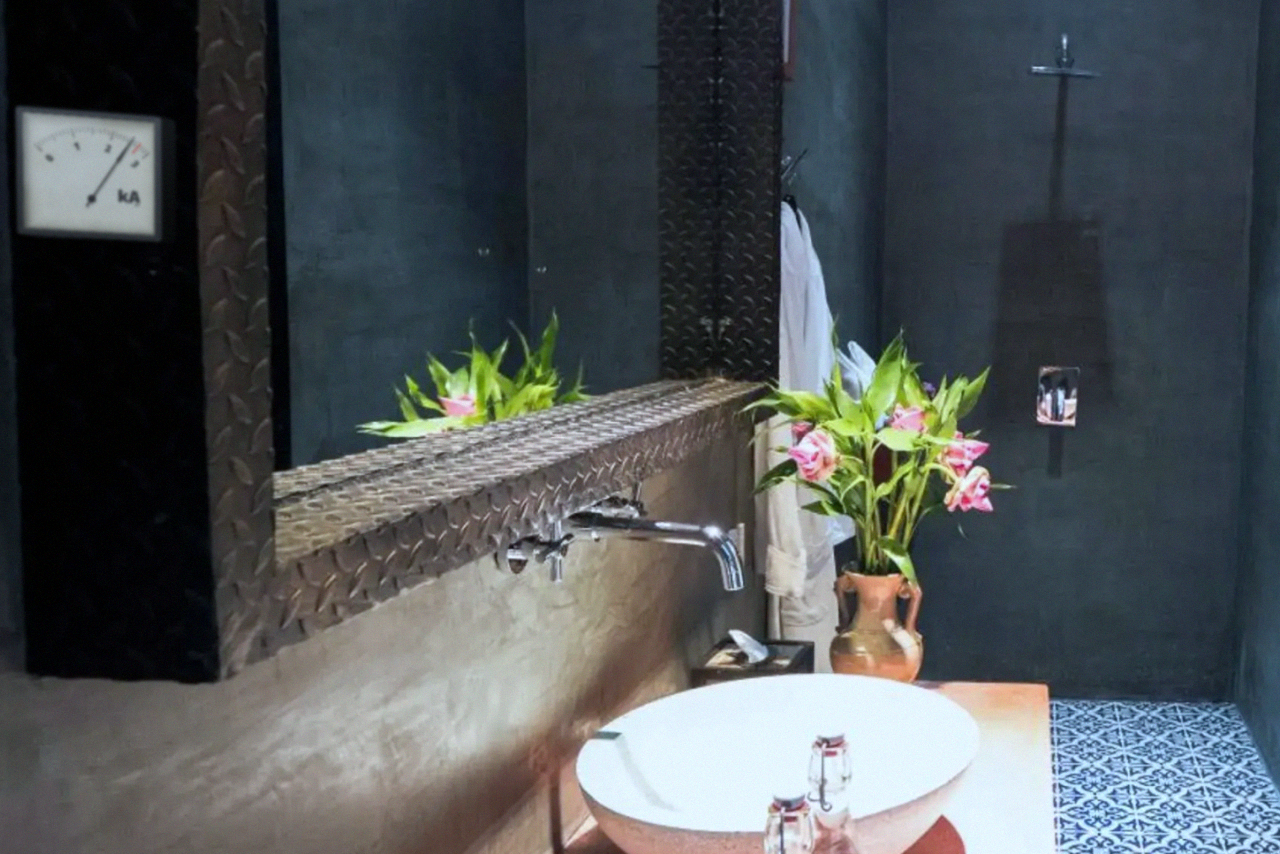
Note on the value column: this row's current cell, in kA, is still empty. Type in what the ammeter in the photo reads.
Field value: 2.5 kA
